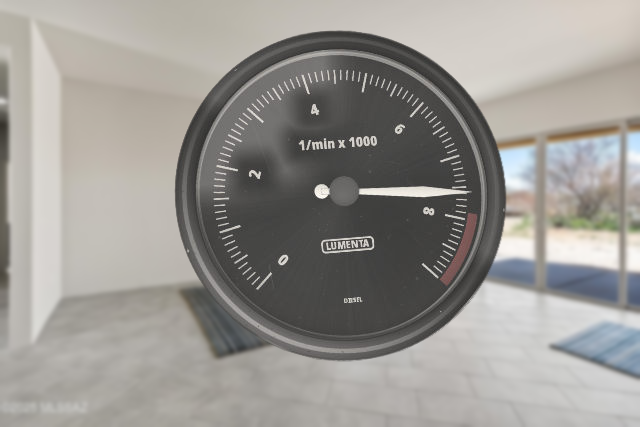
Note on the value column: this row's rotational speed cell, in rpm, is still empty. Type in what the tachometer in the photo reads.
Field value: 7600 rpm
